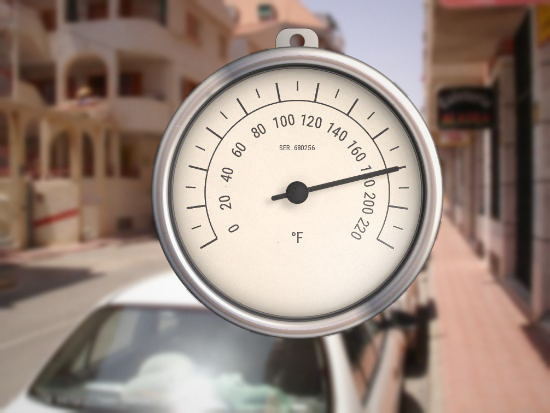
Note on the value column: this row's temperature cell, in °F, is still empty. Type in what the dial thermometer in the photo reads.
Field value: 180 °F
